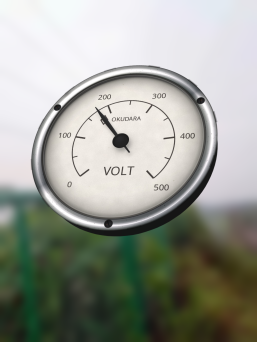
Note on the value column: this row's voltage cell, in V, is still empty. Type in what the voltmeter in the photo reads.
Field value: 175 V
